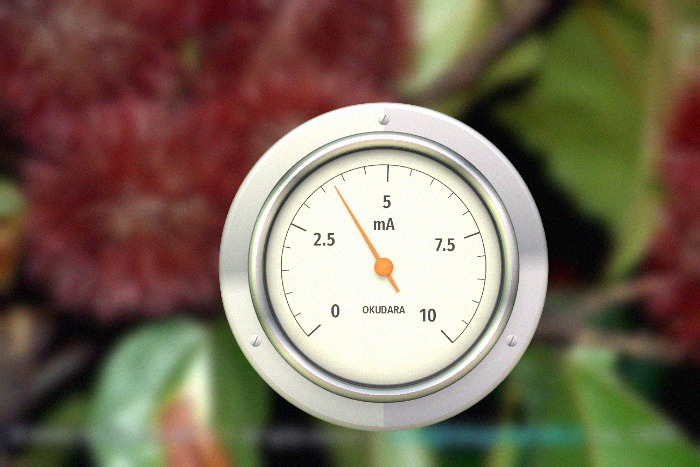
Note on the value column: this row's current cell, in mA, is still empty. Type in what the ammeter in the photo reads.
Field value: 3.75 mA
